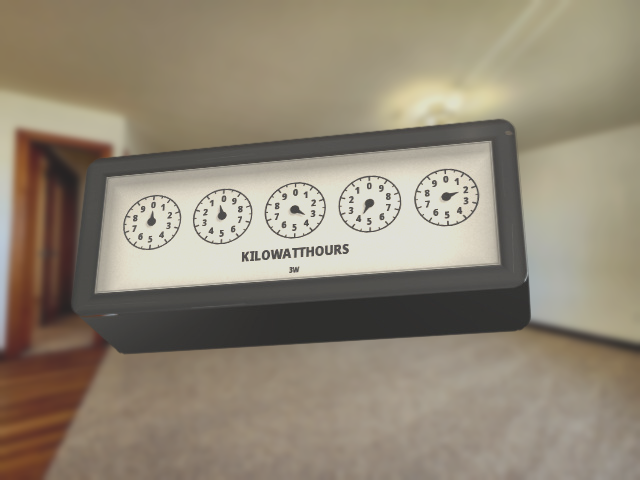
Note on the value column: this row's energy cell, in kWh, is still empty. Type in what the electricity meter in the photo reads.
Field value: 342 kWh
